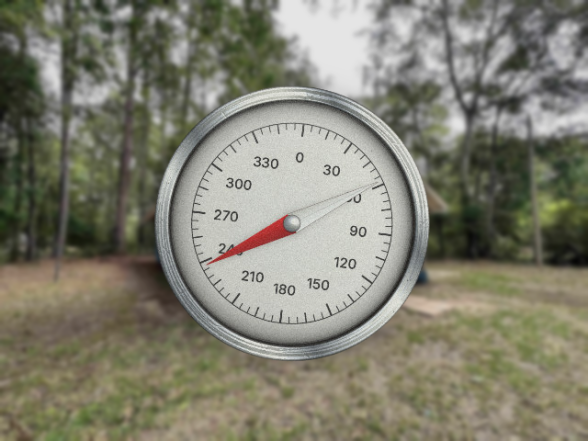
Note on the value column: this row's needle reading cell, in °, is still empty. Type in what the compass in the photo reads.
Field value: 237.5 °
